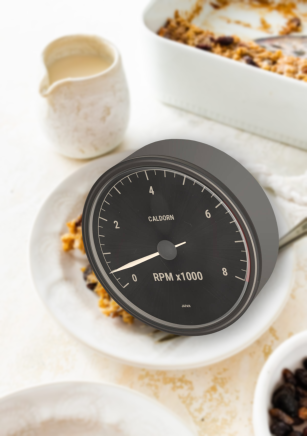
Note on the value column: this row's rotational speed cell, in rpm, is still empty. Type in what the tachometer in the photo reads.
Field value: 500 rpm
